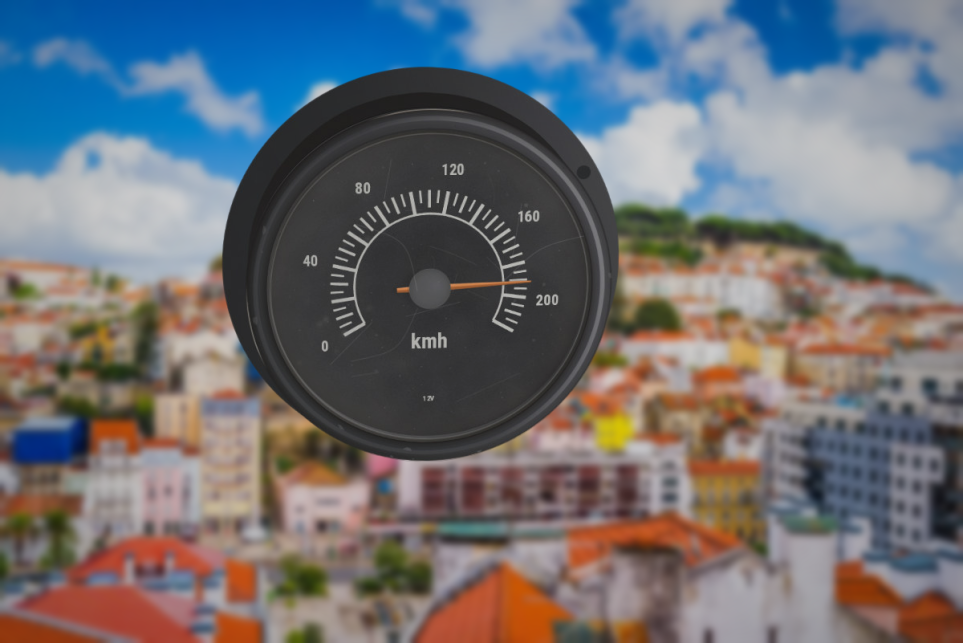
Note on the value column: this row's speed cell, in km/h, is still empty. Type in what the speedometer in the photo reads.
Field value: 190 km/h
